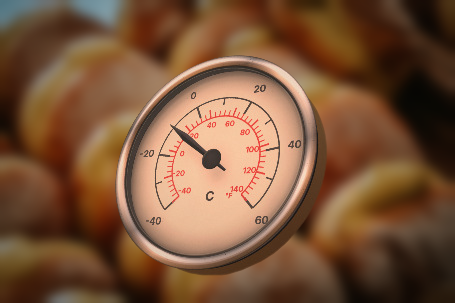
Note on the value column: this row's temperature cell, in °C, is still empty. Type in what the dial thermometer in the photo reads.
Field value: -10 °C
